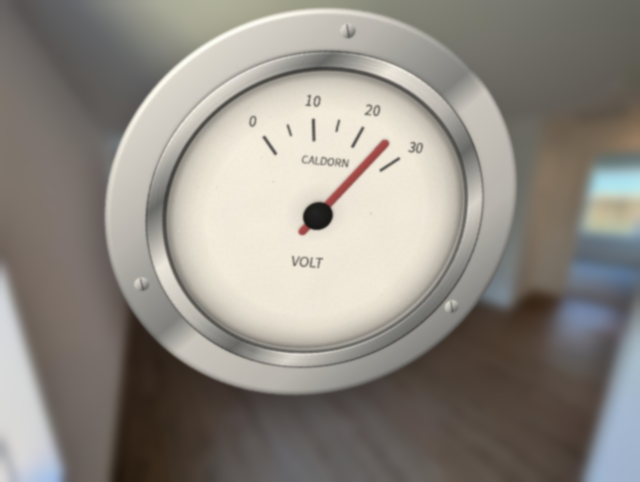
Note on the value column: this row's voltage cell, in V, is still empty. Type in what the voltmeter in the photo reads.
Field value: 25 V
